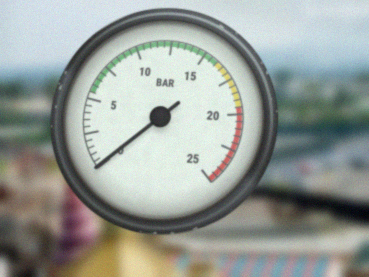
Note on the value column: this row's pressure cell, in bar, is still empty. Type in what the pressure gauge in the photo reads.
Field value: 0 bar
